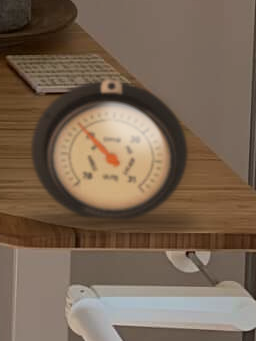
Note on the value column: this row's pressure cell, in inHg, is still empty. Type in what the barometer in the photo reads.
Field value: 29 inHg
